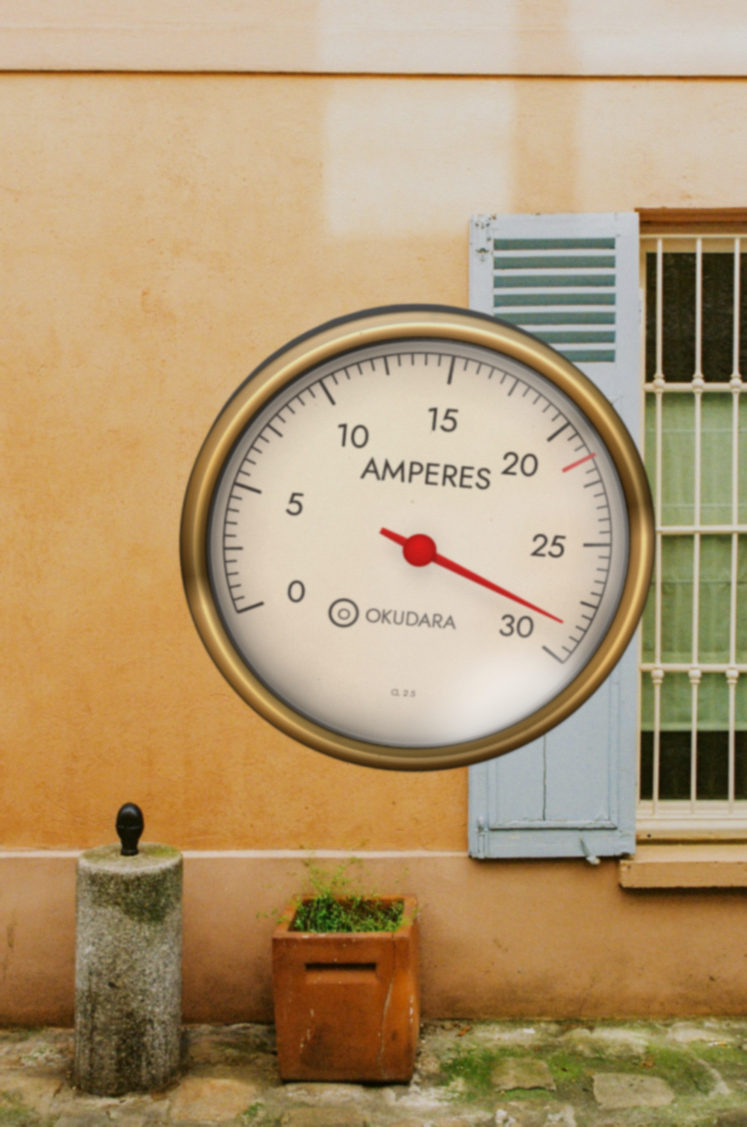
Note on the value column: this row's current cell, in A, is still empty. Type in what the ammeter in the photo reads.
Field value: 28.5 A
